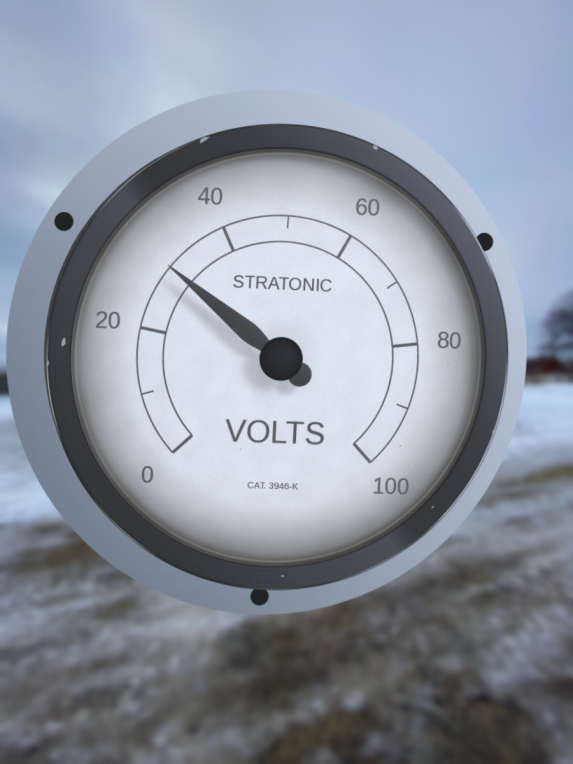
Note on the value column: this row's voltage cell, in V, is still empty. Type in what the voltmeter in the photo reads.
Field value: 30 V
